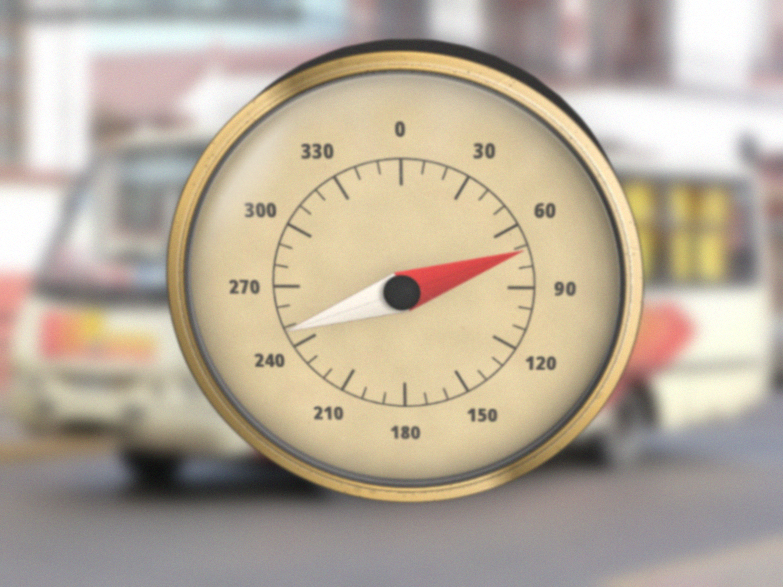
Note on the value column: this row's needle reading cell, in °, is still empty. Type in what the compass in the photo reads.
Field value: 70 °
